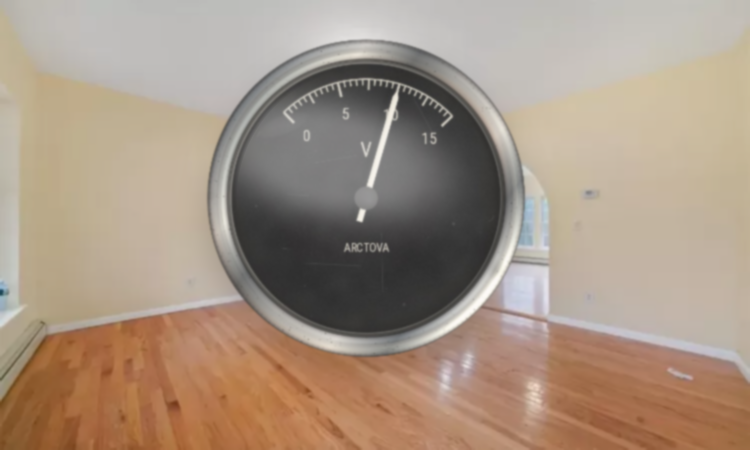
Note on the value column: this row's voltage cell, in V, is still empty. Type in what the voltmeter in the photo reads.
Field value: 10 V
